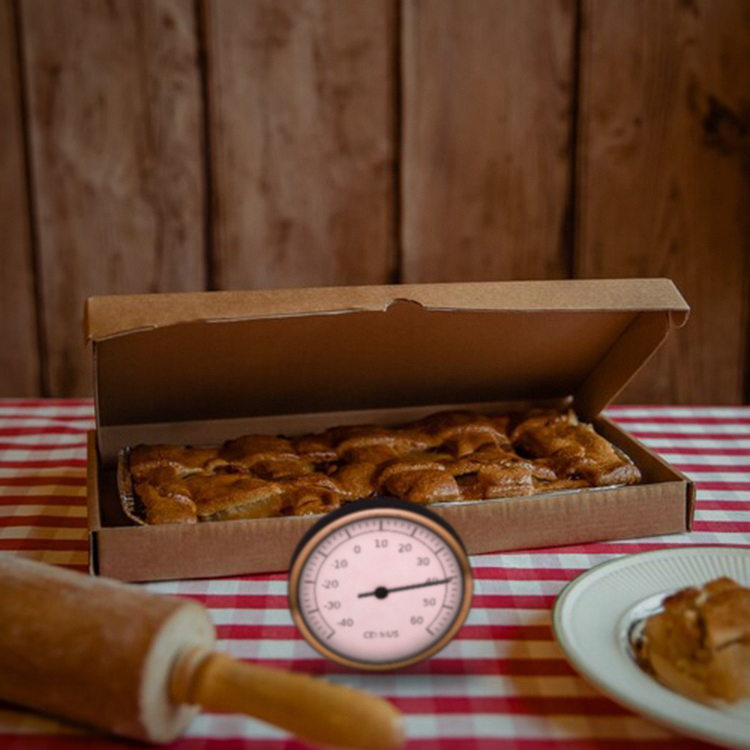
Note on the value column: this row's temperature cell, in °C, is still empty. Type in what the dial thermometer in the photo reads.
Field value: 40 °C
